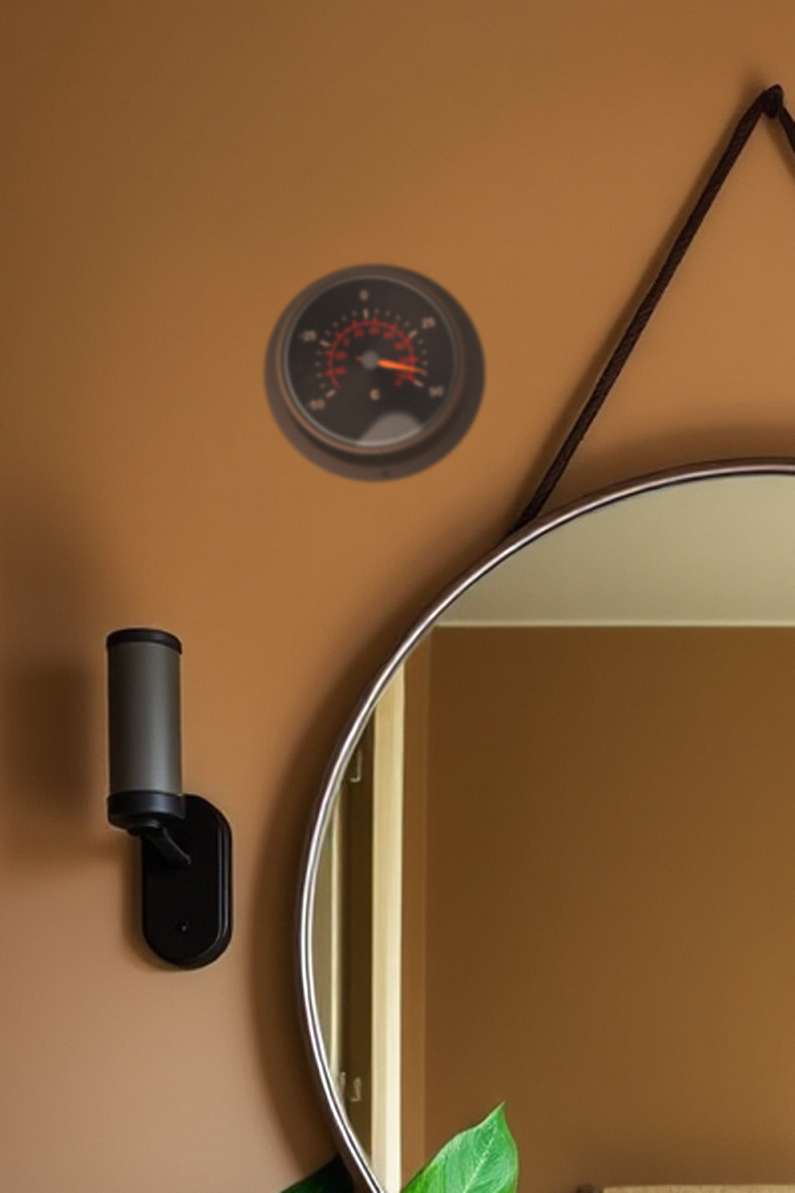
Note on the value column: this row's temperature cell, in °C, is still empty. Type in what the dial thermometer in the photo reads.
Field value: 45 °C
